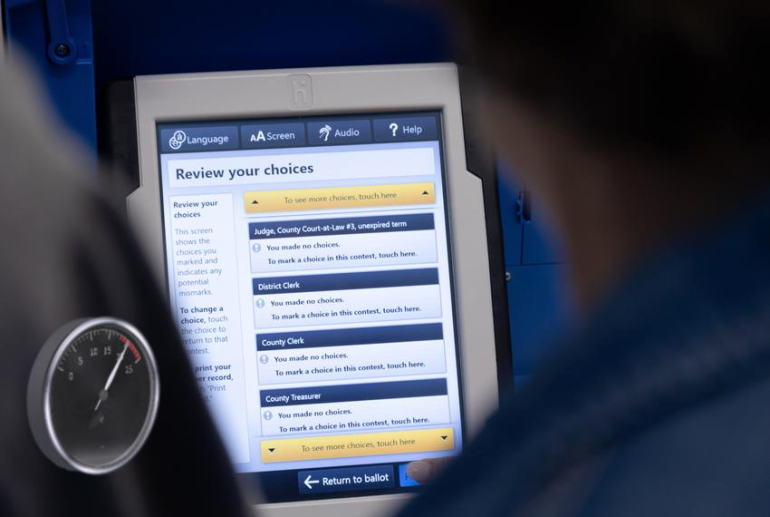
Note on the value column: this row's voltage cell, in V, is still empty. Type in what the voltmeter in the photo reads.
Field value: 20 V
